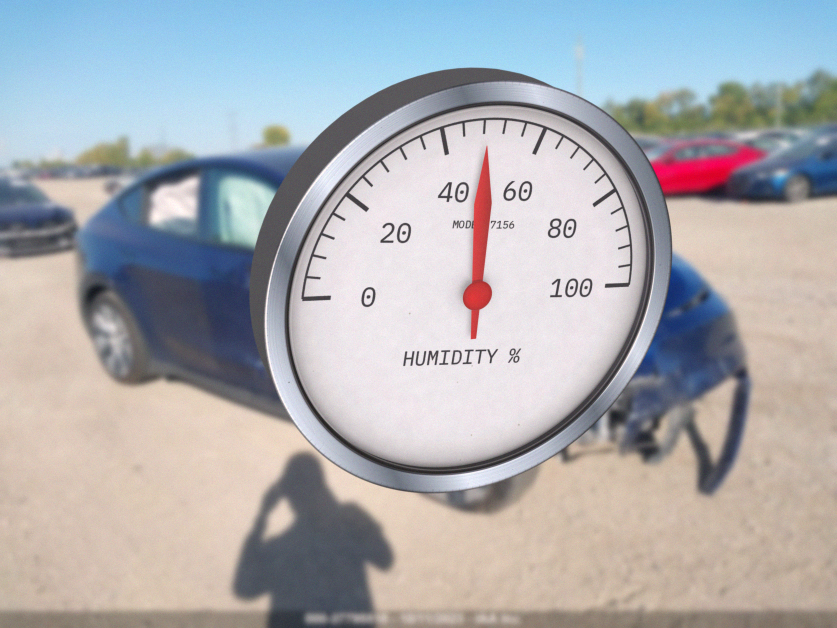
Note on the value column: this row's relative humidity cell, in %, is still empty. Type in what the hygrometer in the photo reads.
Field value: 48 %
